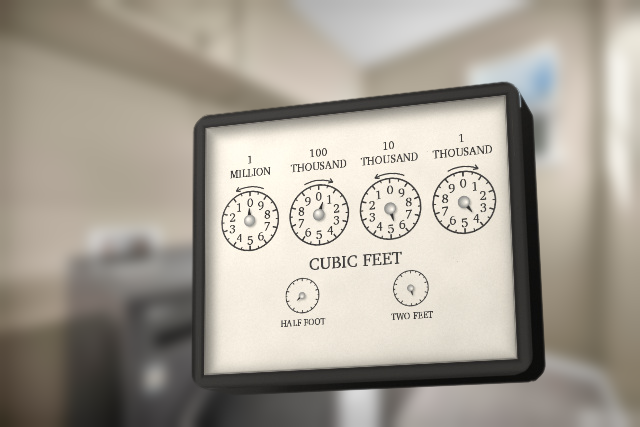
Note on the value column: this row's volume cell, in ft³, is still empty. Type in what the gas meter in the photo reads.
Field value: 5400 ft³
